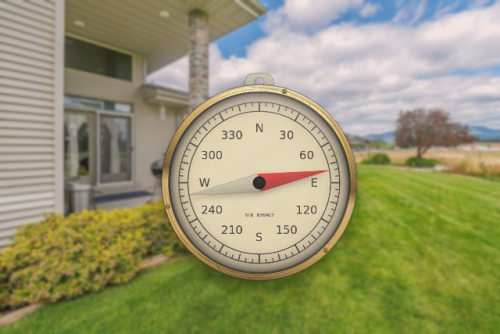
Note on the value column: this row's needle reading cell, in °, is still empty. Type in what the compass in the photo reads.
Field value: 80 °
